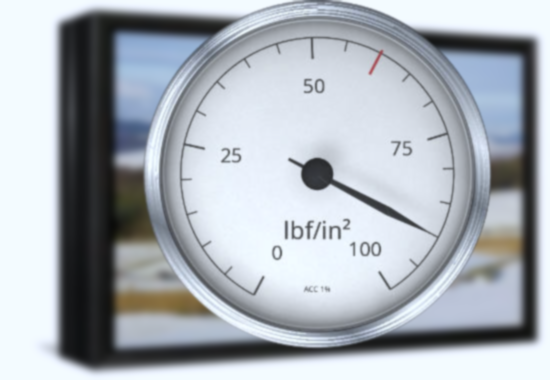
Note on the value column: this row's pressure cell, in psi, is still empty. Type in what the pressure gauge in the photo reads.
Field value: 90 psi
